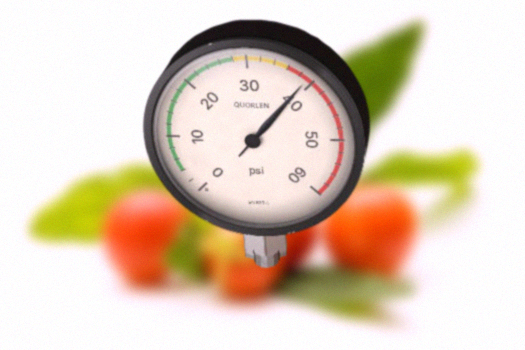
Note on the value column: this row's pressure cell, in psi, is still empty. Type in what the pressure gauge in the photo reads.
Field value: 39 psi
